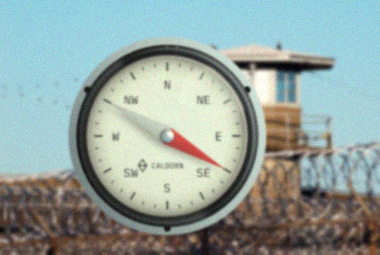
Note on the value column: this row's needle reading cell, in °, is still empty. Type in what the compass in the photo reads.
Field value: 120 °
